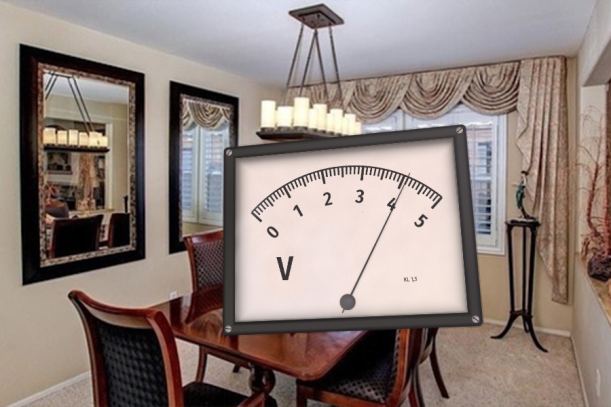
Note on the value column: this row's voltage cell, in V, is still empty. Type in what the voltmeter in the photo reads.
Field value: 4.1 V
